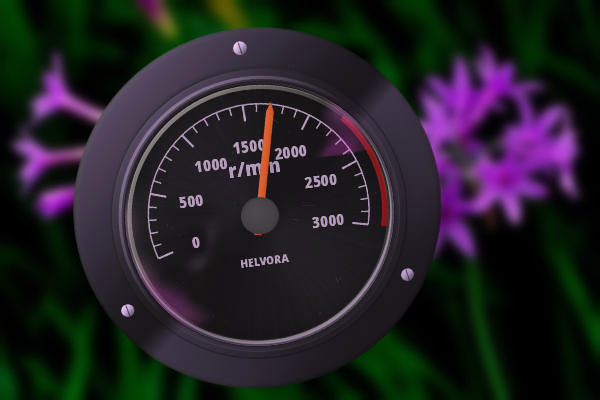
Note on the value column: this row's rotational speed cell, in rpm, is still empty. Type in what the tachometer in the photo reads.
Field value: 1700 rpm
